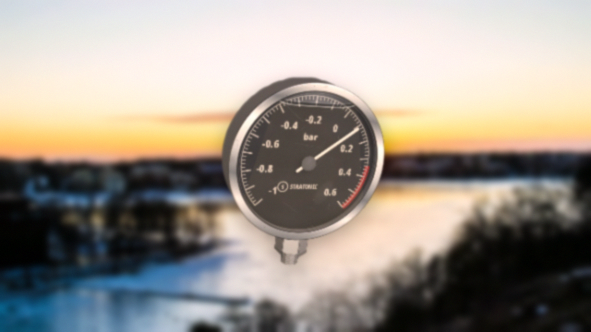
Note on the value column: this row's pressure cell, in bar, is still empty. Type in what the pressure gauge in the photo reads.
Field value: 0.1 bar
